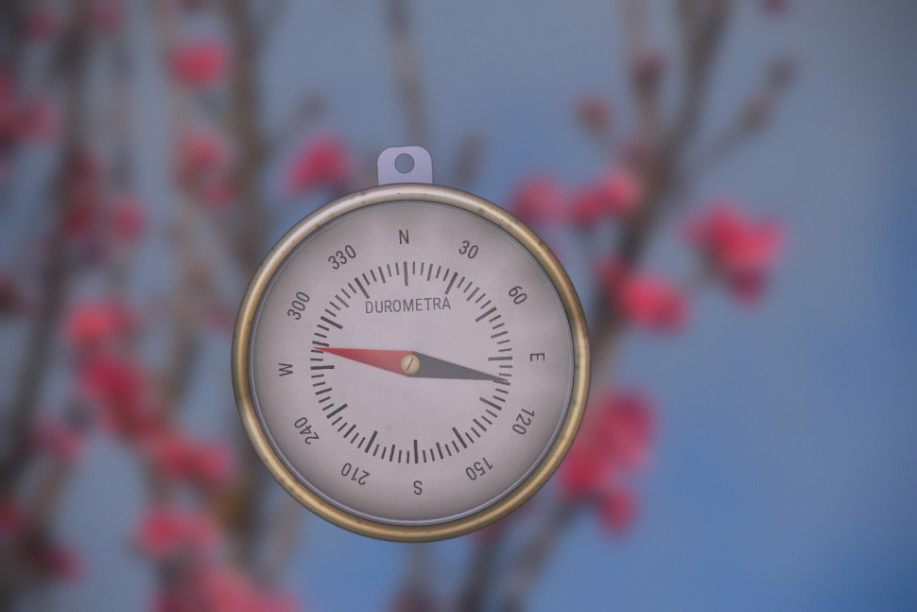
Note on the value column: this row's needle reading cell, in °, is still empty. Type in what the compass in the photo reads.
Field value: 282.5 °
